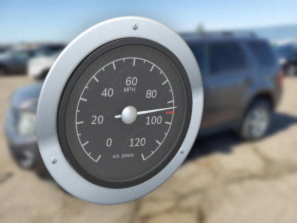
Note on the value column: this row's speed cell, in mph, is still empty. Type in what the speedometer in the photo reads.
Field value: 92.5 mph
